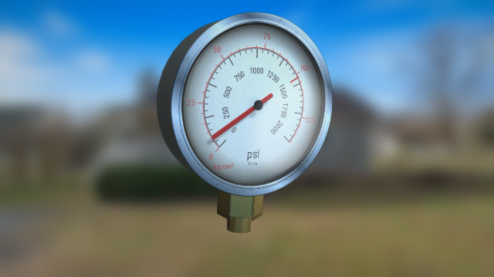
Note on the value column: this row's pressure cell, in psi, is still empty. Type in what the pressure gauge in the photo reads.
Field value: 100 psi
